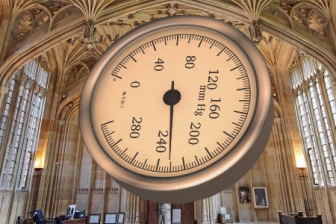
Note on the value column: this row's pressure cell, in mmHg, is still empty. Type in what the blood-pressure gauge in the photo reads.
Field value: 230 mmHg
